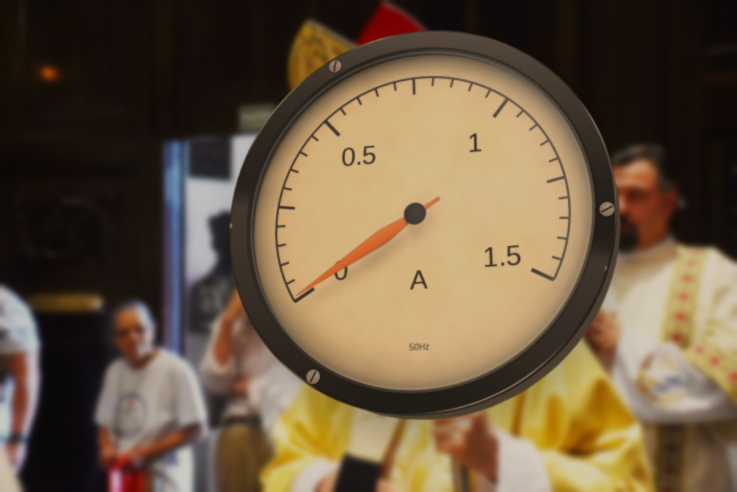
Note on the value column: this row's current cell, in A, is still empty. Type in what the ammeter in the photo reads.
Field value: 0 A
